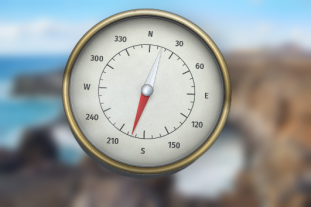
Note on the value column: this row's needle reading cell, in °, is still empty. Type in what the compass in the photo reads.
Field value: 195 °
